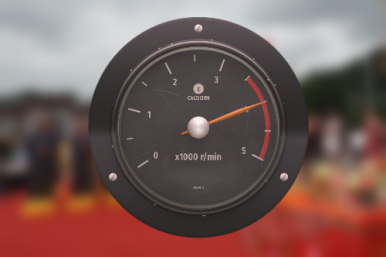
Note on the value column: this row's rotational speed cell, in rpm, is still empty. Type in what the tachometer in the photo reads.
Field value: 4000 rpm
